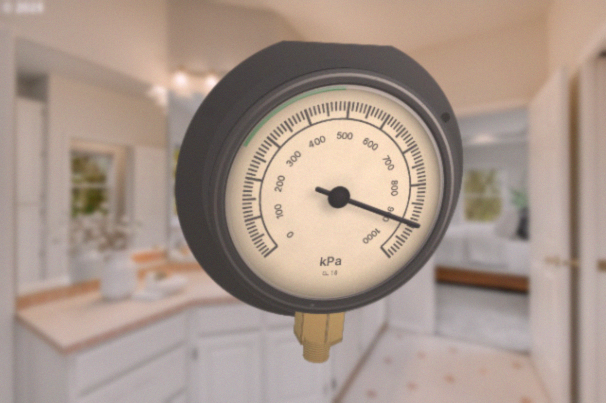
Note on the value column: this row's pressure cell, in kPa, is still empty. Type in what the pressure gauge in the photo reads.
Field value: 900 kPa
